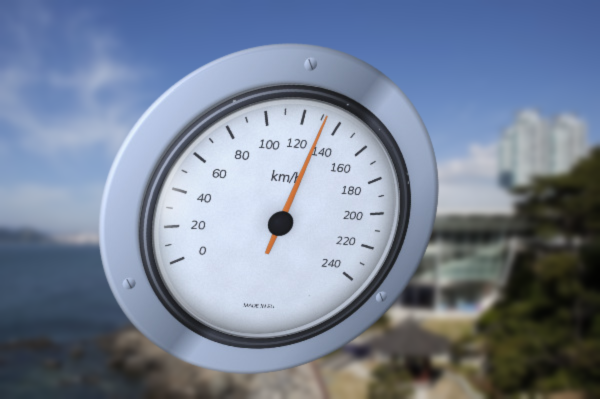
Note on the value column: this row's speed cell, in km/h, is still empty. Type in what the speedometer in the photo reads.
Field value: 130 km/h
